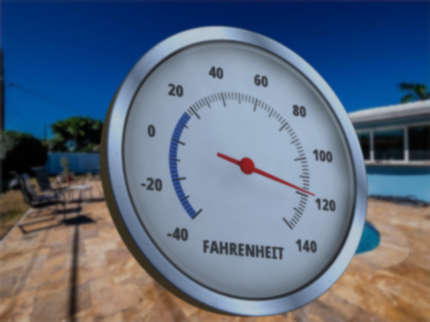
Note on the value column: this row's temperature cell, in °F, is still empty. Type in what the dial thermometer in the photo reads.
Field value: 120 °F
